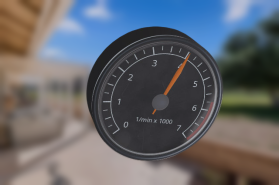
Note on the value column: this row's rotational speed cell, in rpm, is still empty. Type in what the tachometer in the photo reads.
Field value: 4000 rpm
